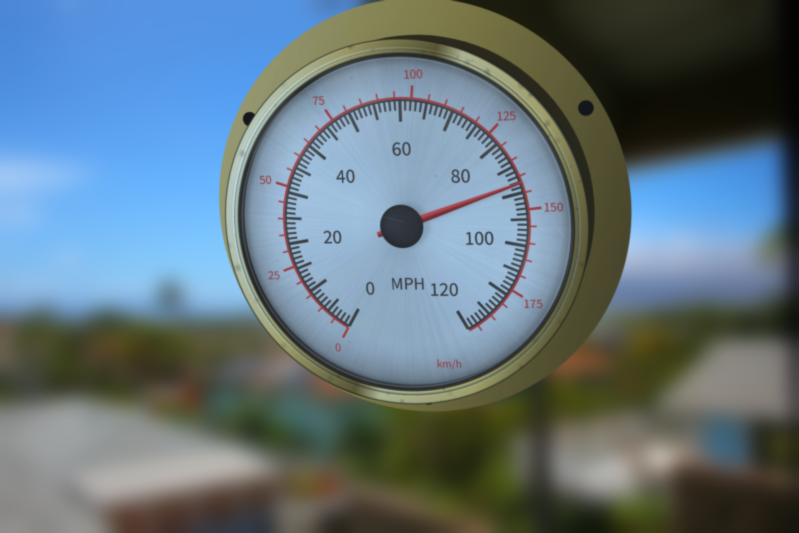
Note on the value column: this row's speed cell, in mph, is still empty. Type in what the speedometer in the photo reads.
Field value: 88 mph
